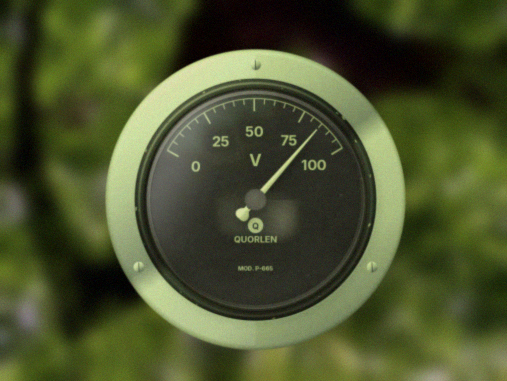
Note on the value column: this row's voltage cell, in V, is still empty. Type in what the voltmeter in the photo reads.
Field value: 85 V
